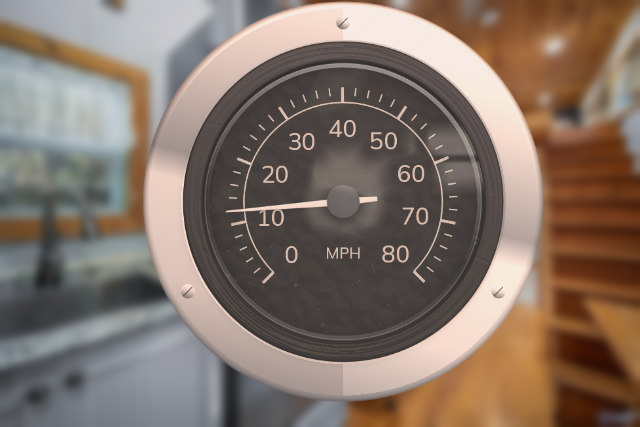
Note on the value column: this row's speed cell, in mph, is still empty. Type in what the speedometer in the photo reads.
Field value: 12 mph
